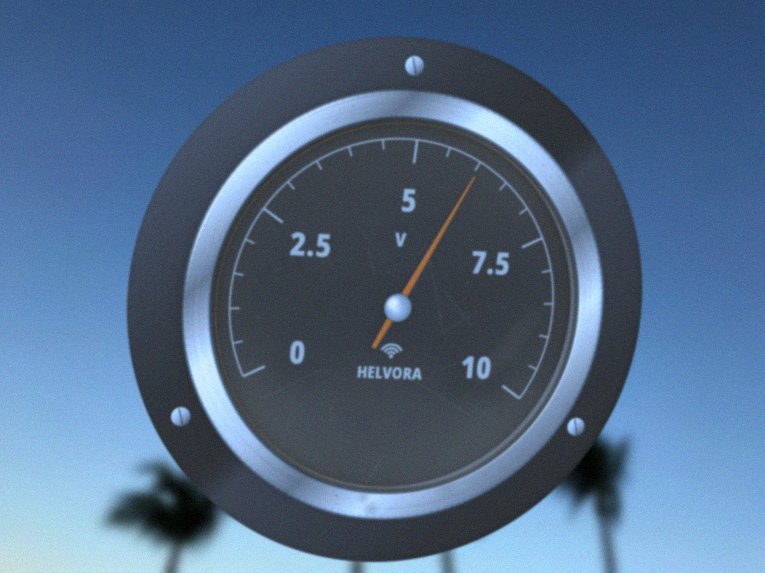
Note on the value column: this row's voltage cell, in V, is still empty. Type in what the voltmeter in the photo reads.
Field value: 6 V
